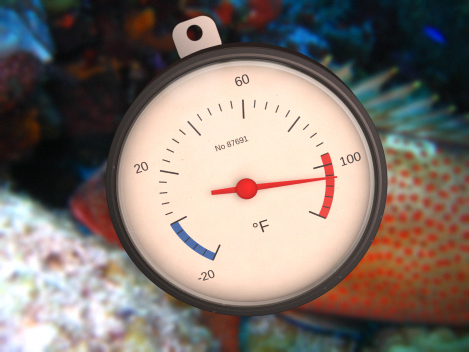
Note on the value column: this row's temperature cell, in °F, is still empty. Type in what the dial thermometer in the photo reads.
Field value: 104 °F
